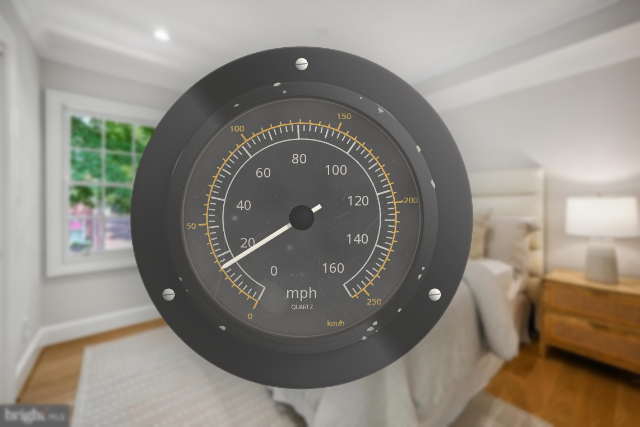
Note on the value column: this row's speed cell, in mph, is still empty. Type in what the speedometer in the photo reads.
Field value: 16 mph
